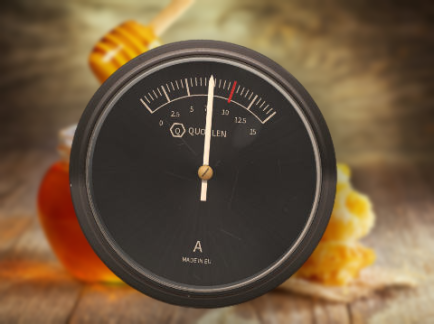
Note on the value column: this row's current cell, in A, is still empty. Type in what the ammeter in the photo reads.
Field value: 7.5 A
